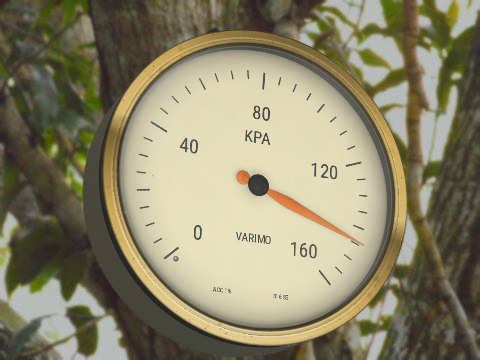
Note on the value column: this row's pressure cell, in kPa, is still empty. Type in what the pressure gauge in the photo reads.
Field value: 145 kPa
